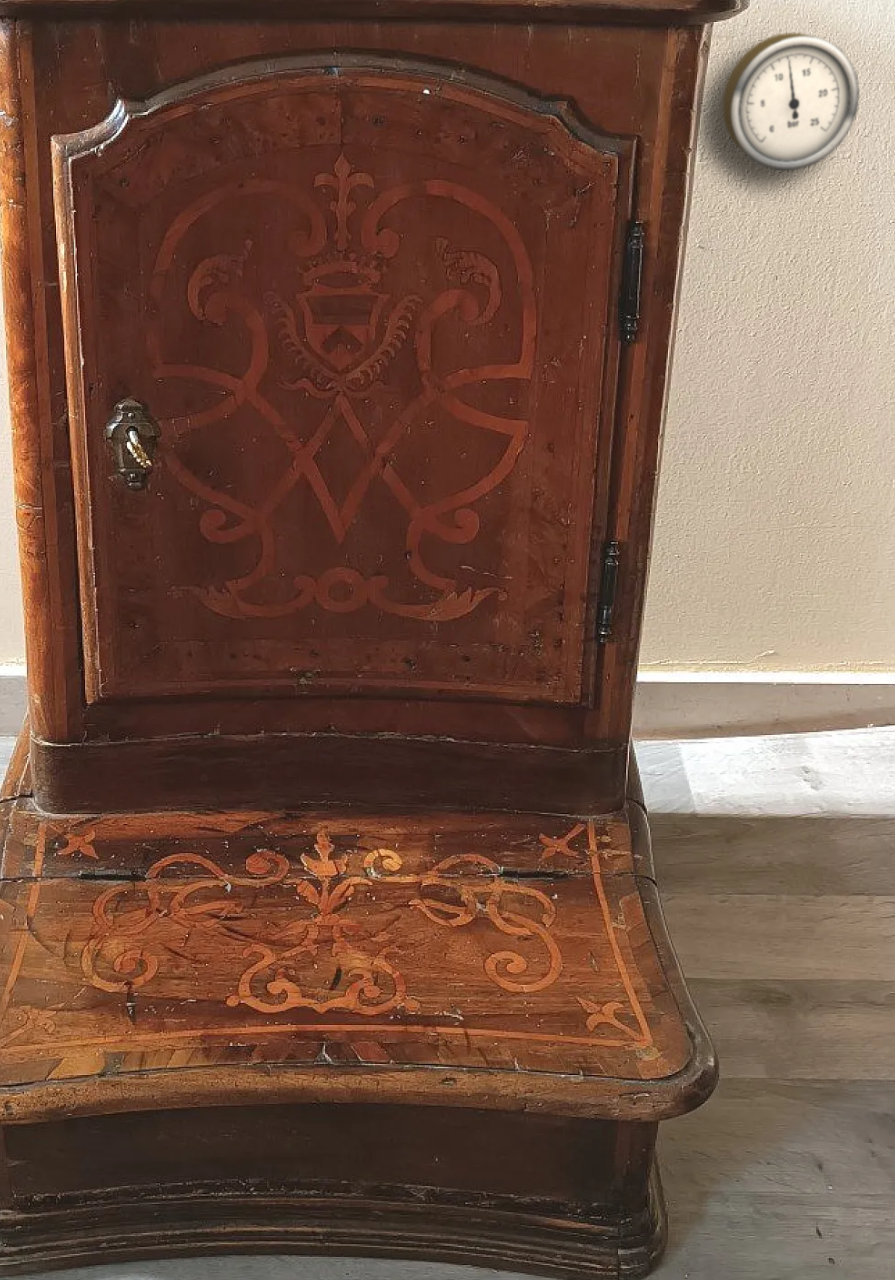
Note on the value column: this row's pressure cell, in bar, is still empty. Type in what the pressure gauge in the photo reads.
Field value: 12 bar
